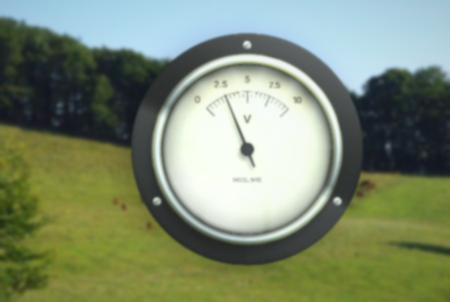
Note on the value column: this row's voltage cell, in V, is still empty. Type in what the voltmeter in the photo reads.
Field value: 2.5 V
